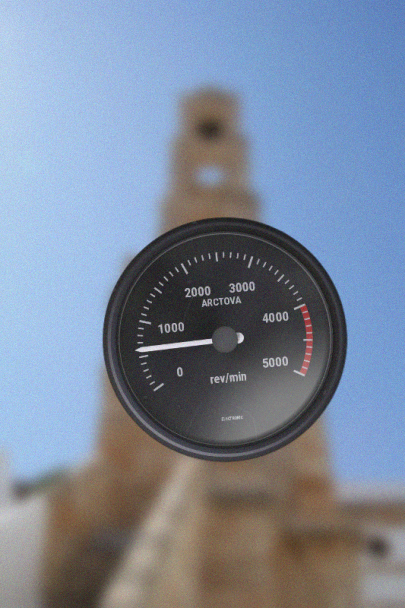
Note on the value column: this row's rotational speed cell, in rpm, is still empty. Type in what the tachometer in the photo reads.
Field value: 600 rpm
